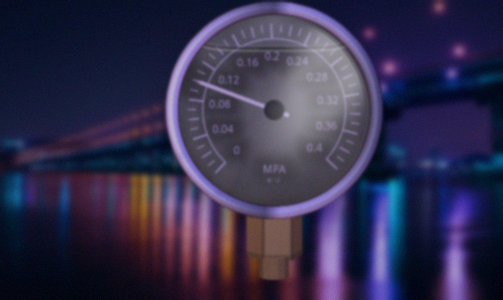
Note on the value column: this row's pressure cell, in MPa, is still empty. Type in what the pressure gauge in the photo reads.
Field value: 0.1 MPa
